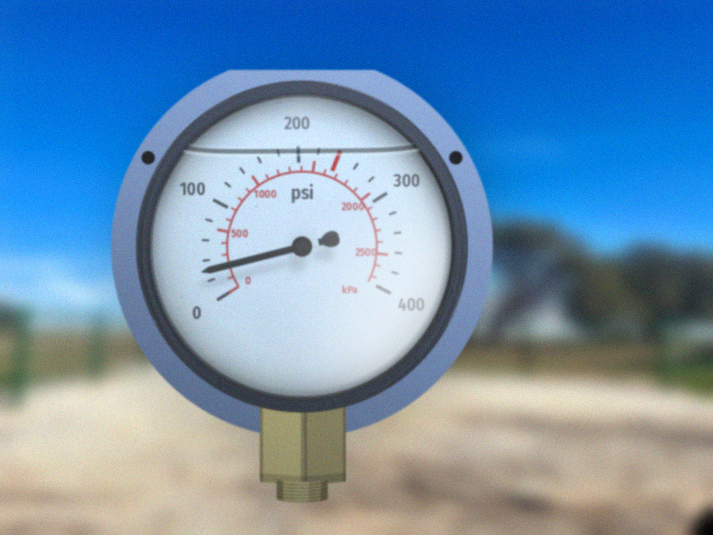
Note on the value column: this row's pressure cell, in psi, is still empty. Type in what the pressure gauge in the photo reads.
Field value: 30 psi
